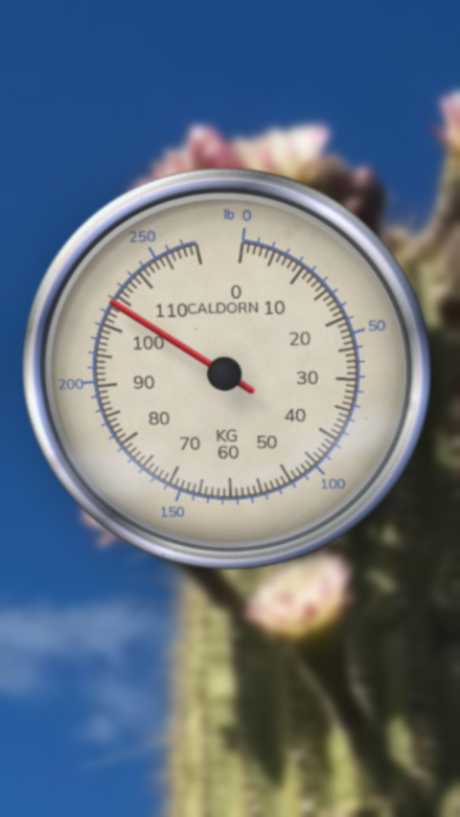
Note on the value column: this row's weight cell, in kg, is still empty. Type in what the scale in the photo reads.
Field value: 104 kg
